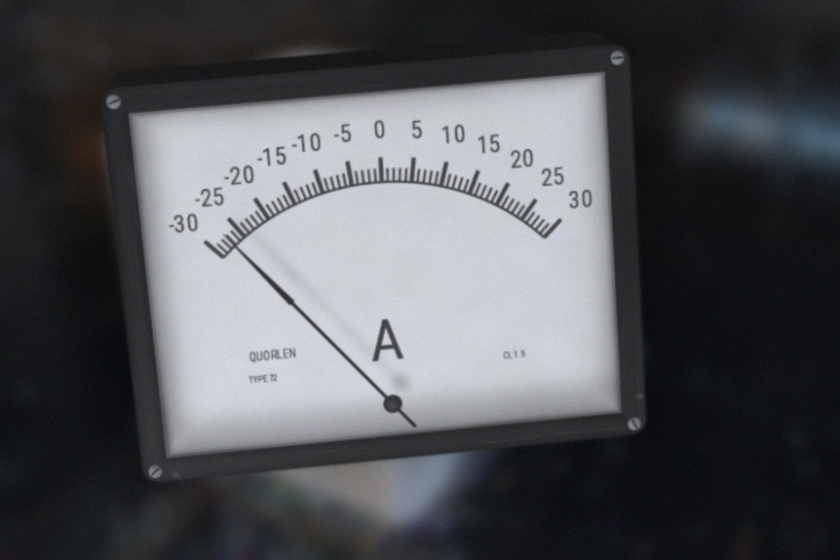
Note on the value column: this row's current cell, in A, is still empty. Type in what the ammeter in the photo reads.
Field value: -27 A
